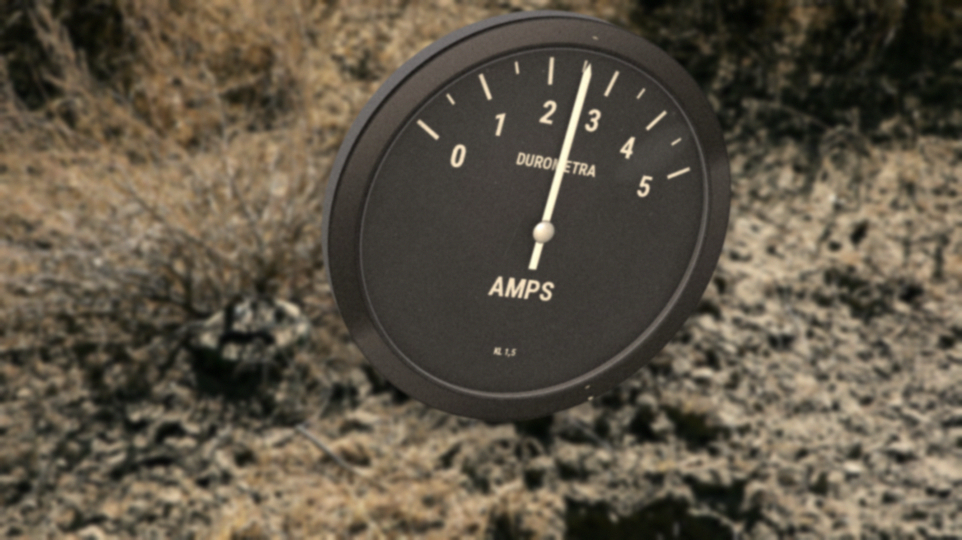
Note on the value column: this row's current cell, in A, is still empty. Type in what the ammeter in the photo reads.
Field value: 2.5 A
